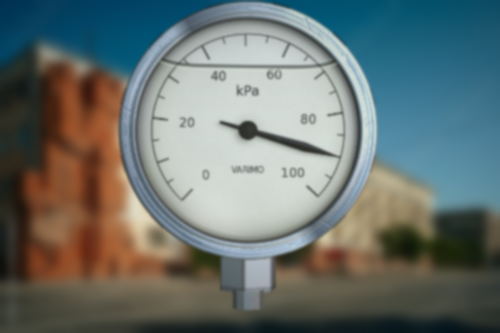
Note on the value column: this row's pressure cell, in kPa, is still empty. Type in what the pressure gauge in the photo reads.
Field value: 90 kPa
